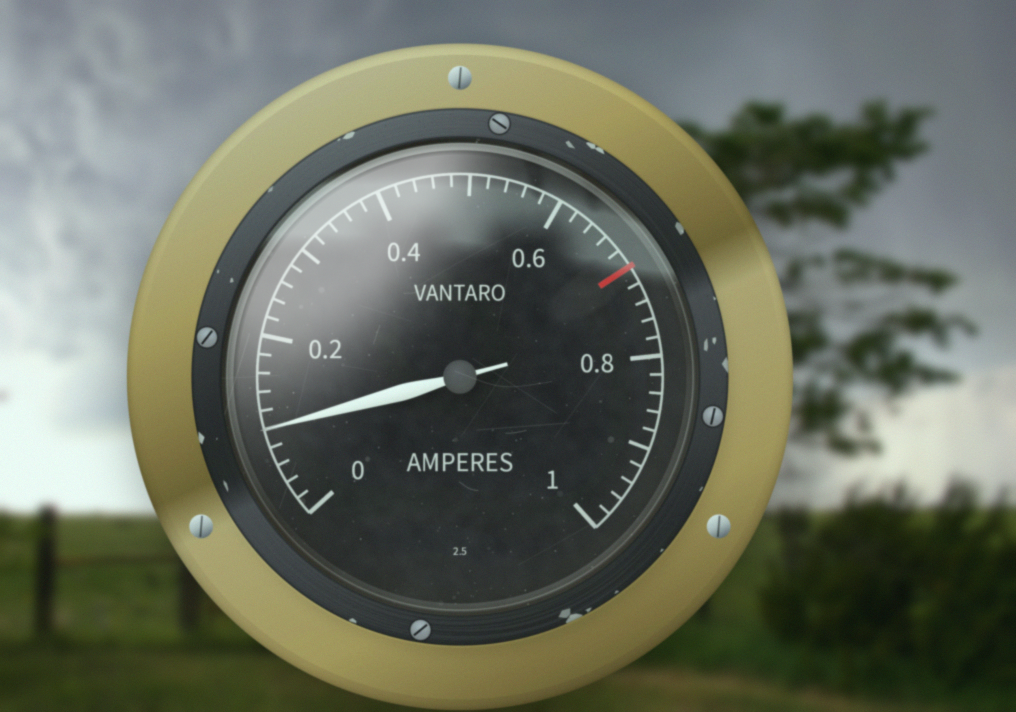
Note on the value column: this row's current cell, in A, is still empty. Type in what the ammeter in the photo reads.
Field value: 0.1 A
